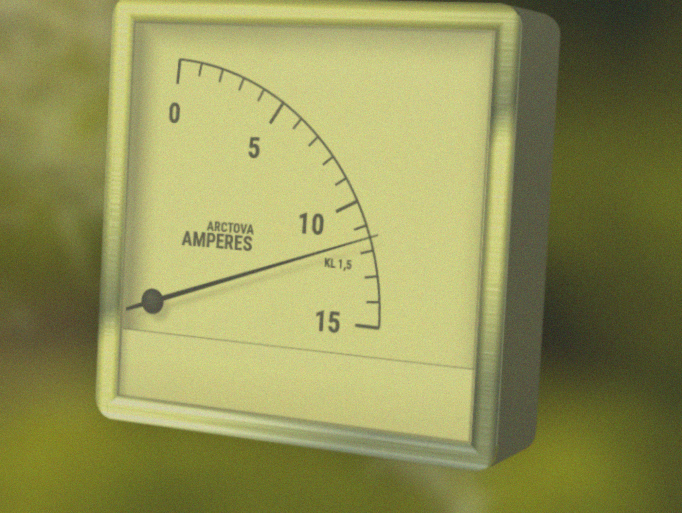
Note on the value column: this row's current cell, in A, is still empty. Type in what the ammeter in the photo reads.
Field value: 11.5 A
